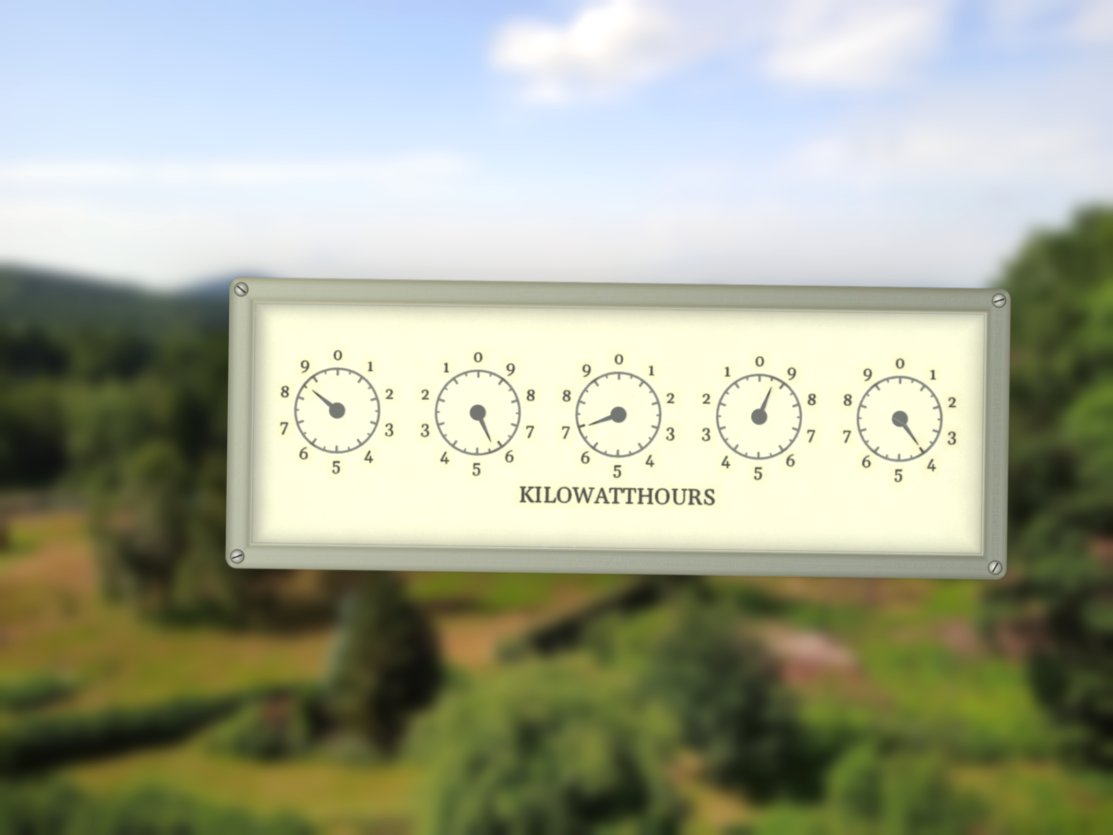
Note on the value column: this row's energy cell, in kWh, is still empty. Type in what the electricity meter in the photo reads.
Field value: 85694 kWh
